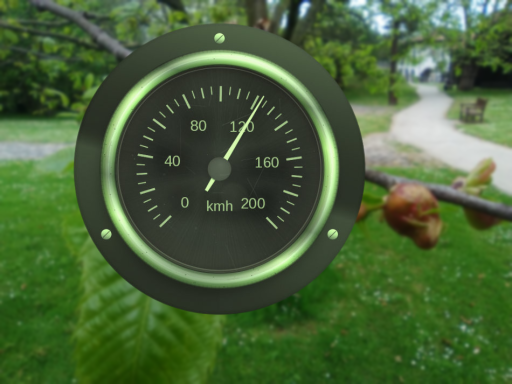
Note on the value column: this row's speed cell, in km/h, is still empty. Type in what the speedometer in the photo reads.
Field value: 122.5 km/h
